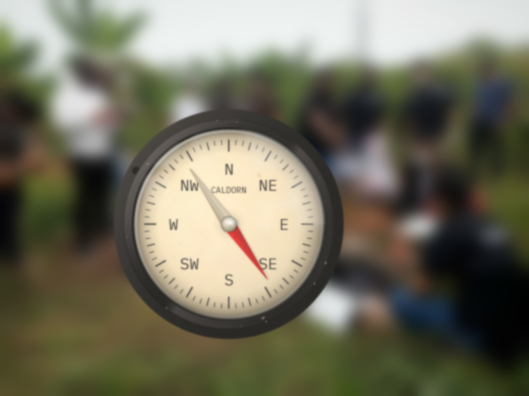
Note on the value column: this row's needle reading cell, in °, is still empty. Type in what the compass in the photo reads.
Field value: 145 °
